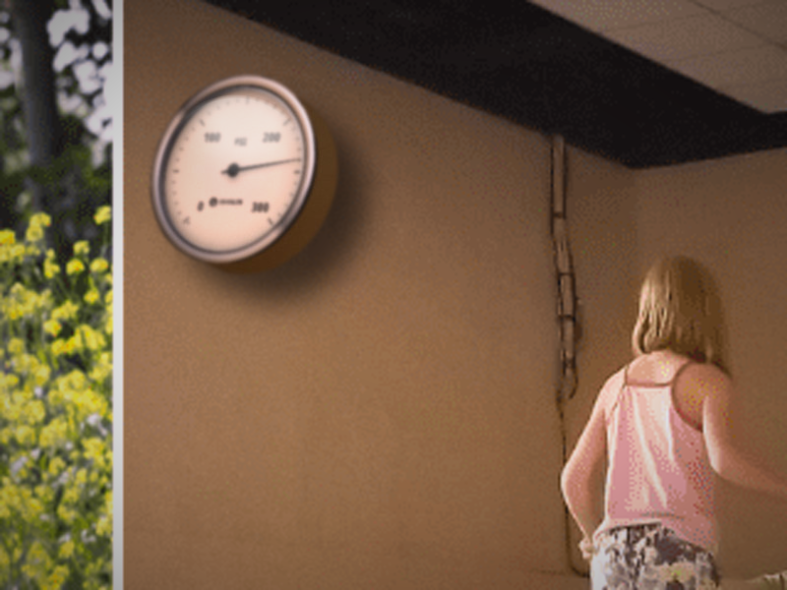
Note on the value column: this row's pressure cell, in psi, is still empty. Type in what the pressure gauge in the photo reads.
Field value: 240 psi
